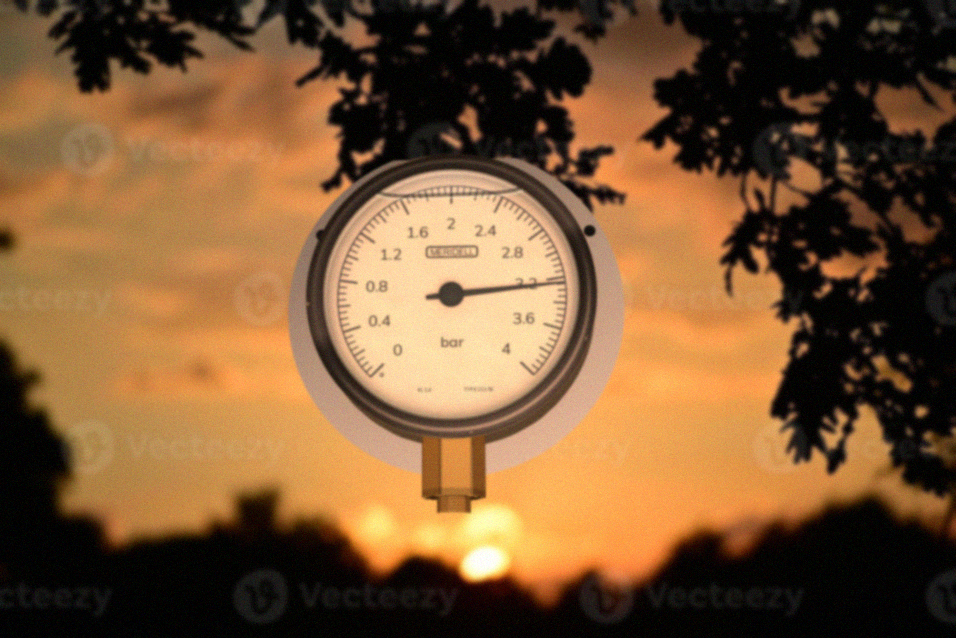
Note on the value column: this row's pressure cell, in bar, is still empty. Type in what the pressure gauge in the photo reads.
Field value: 3.25 bar
